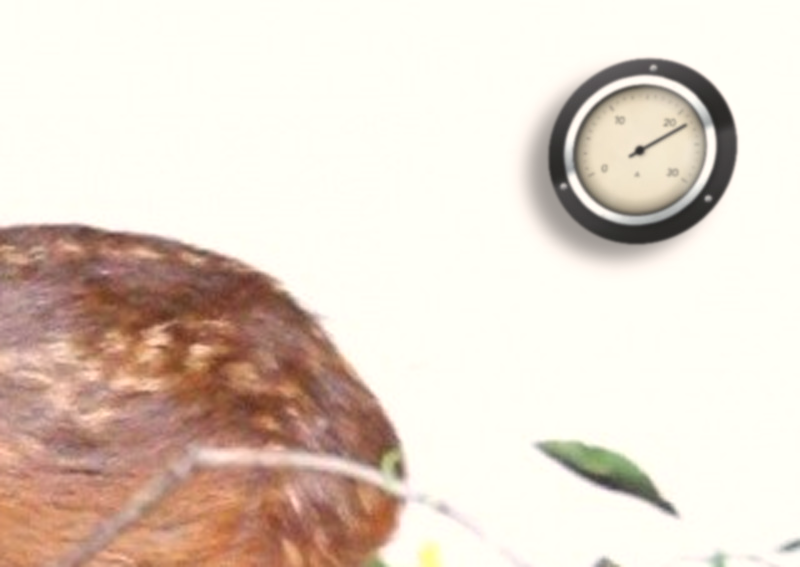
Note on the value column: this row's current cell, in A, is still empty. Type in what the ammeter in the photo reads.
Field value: 22 A
